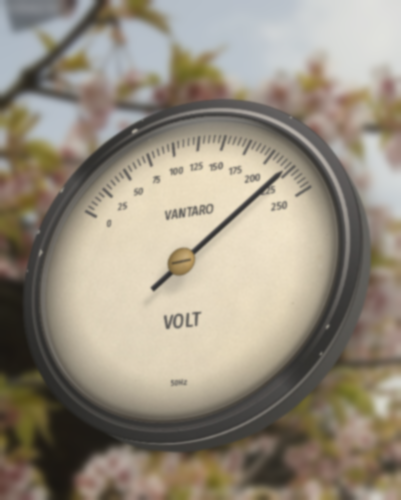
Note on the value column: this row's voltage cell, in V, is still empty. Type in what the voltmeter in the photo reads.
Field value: 225 V
